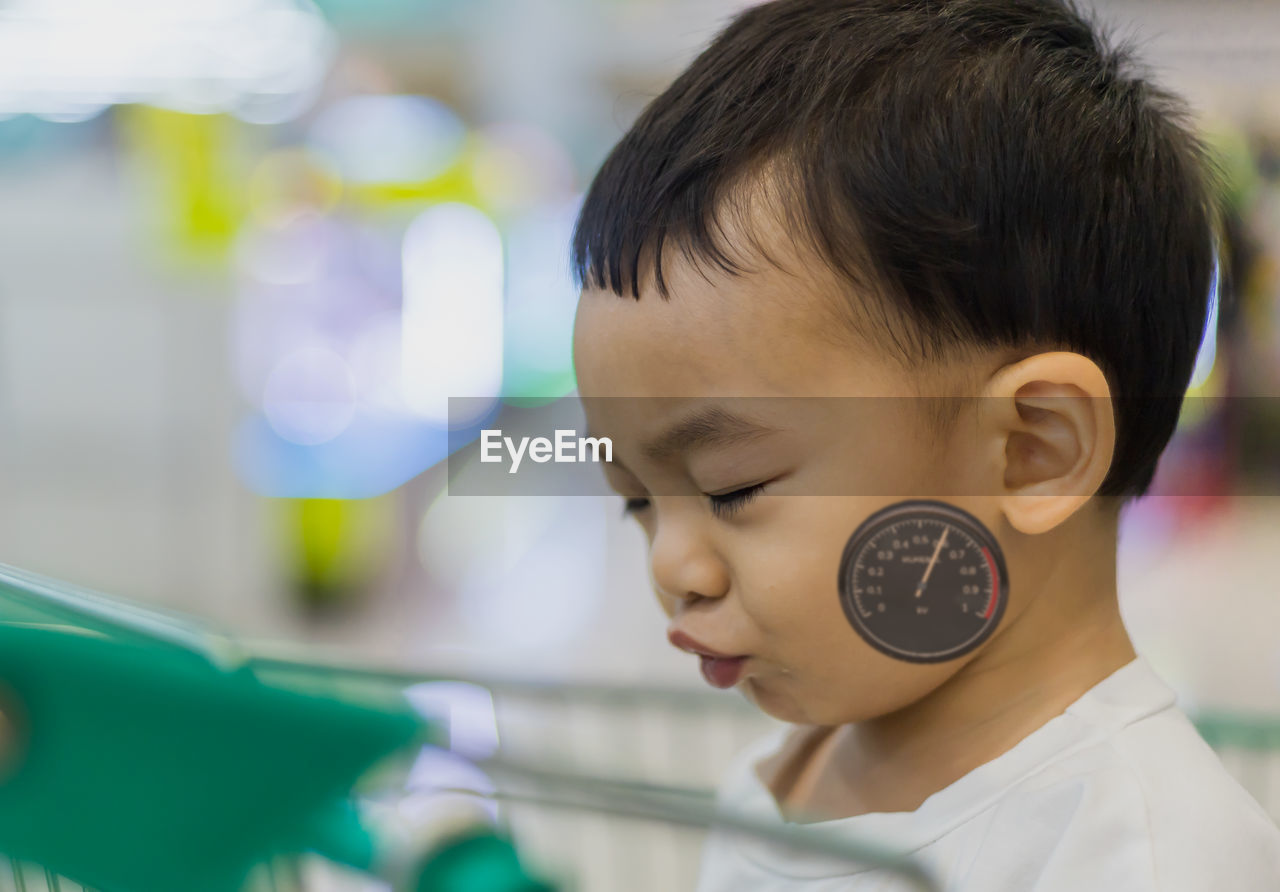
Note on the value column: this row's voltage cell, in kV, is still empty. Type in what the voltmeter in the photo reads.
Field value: 0.6 kV
